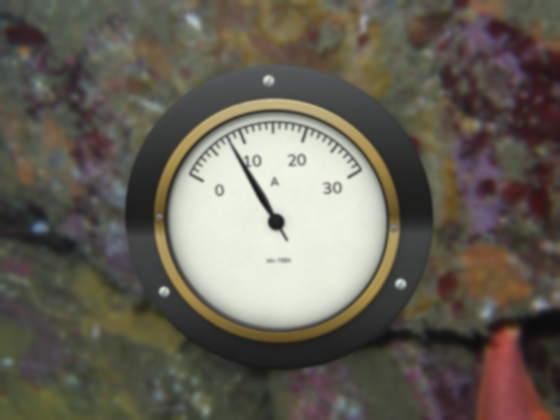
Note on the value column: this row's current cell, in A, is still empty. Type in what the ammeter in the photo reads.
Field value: 8 A
